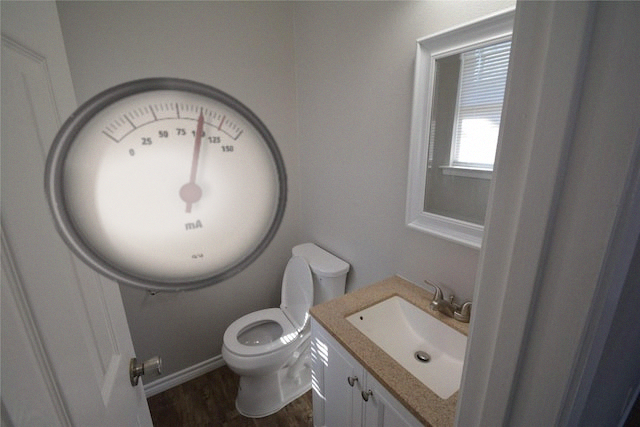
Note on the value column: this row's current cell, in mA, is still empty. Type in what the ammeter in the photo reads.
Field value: 100 mA
